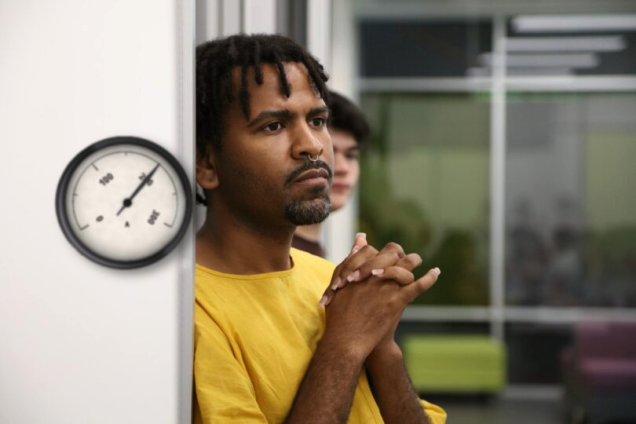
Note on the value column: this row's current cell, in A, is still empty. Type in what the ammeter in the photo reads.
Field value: 200 A
